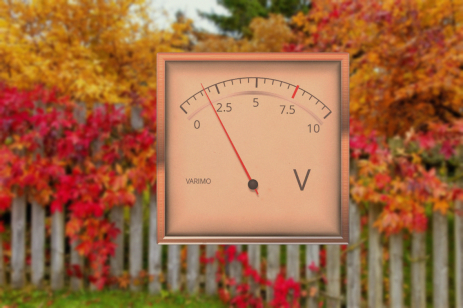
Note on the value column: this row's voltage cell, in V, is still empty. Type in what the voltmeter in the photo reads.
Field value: 1.75 V
